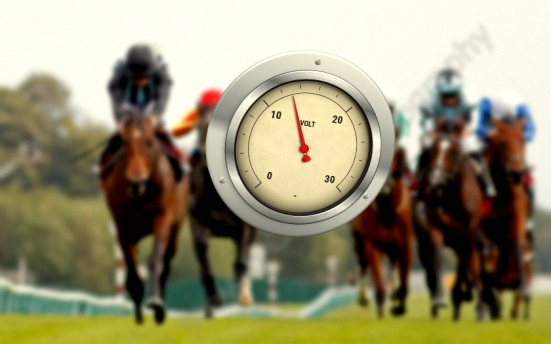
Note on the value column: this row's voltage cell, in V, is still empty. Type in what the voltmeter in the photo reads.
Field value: 13 V
